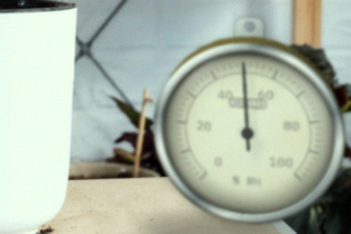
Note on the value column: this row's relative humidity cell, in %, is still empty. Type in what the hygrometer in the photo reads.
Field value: 50 %
